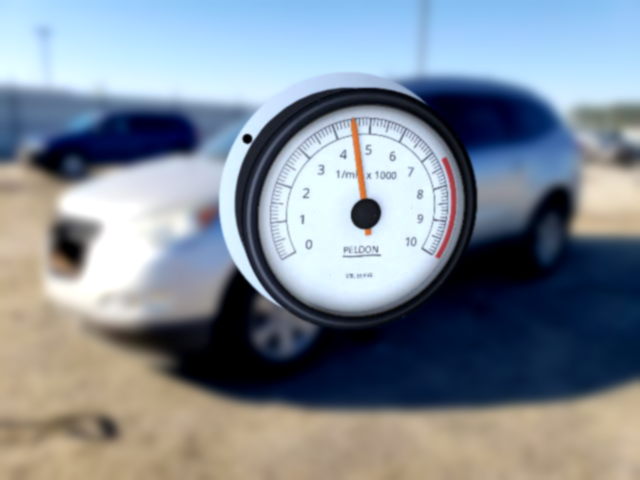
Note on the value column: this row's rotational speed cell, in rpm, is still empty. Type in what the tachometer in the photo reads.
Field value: 4500 rpm
